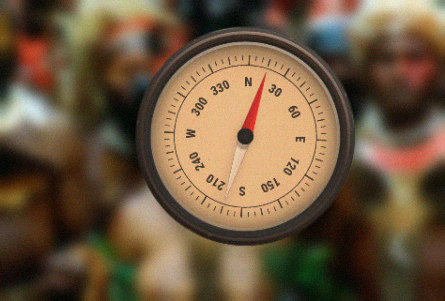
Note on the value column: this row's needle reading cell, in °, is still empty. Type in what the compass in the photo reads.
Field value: 15 °
